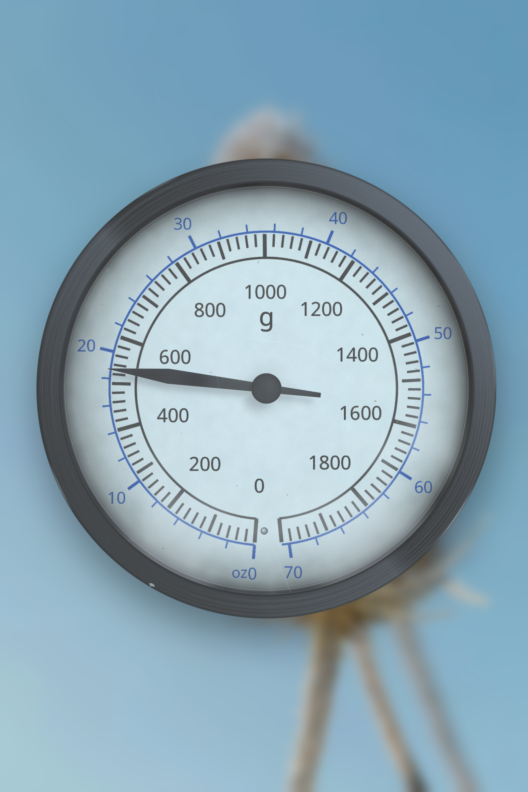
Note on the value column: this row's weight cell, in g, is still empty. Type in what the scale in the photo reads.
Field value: 530 g
